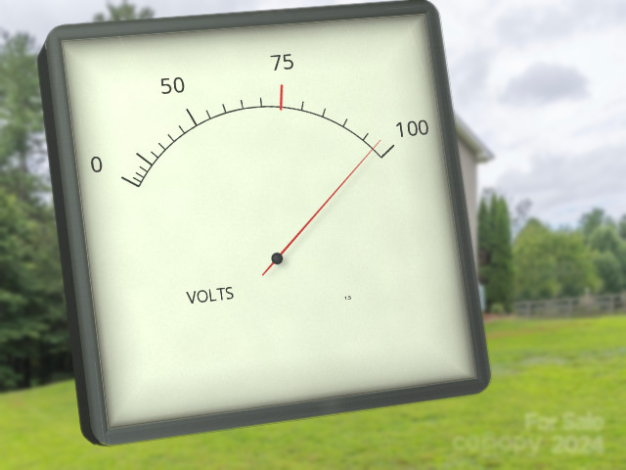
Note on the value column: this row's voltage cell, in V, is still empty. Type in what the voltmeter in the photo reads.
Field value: 97.5 V
